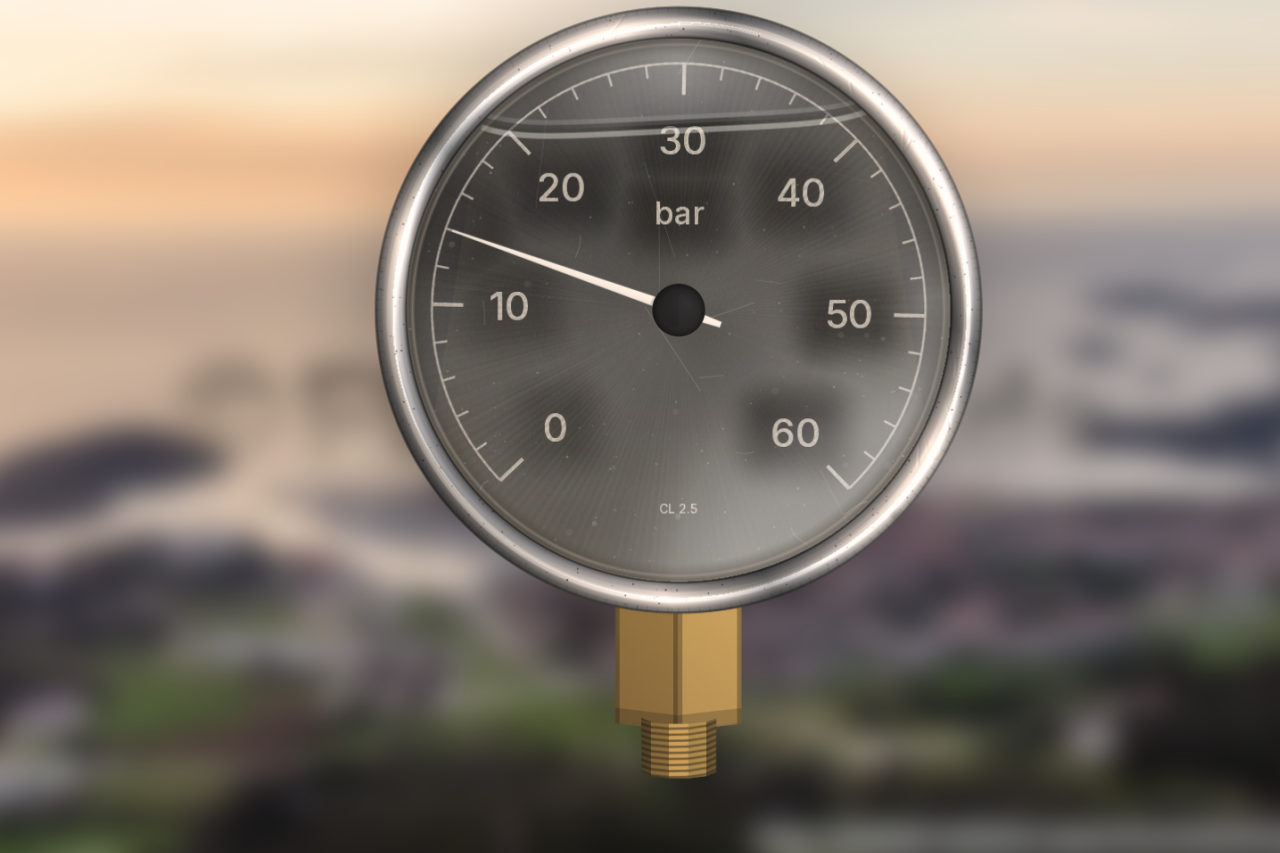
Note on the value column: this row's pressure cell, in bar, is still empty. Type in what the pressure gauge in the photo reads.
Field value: 14 bar
